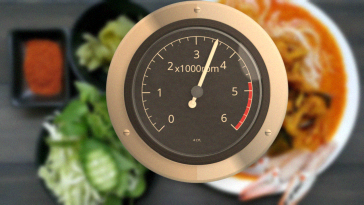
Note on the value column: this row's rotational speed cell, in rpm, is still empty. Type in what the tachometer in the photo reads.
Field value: 3500 rpm
